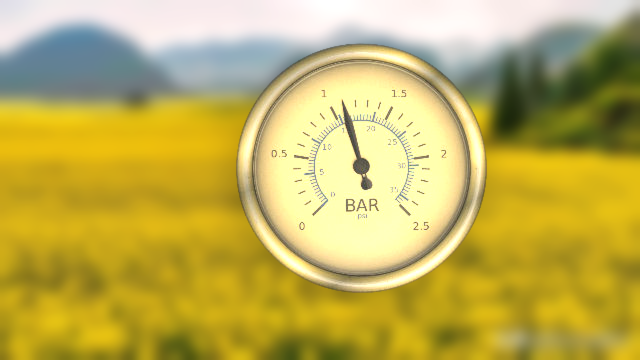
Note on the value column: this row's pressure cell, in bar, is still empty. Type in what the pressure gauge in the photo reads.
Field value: 1.1 bar
